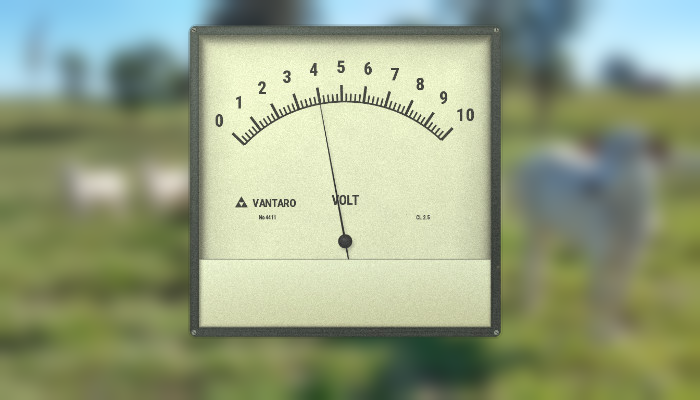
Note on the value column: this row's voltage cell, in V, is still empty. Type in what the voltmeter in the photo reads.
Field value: 4 V
